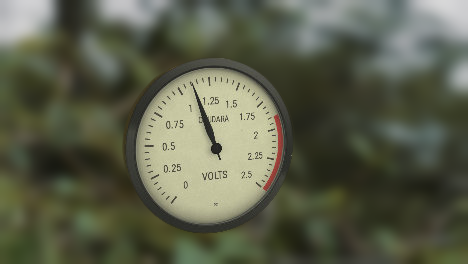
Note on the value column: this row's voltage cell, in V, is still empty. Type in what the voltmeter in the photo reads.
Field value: 1.1 V
